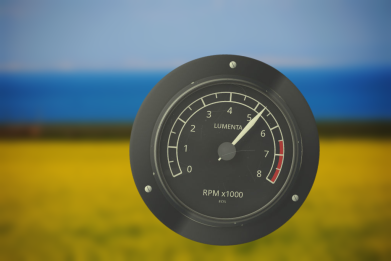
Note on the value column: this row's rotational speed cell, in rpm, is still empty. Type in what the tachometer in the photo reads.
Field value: 5250 rpm
